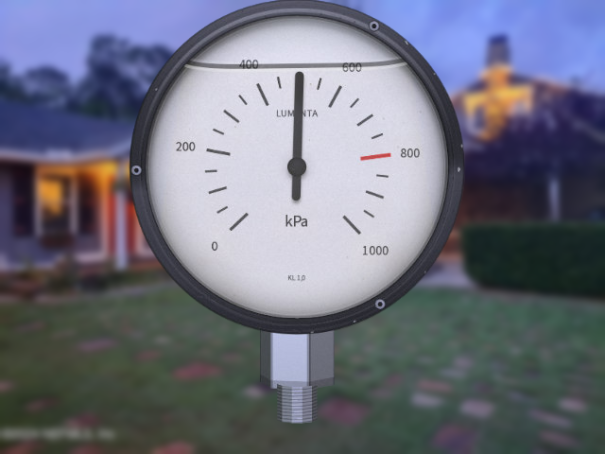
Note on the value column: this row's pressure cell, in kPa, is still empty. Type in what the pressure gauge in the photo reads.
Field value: 500 kPa
